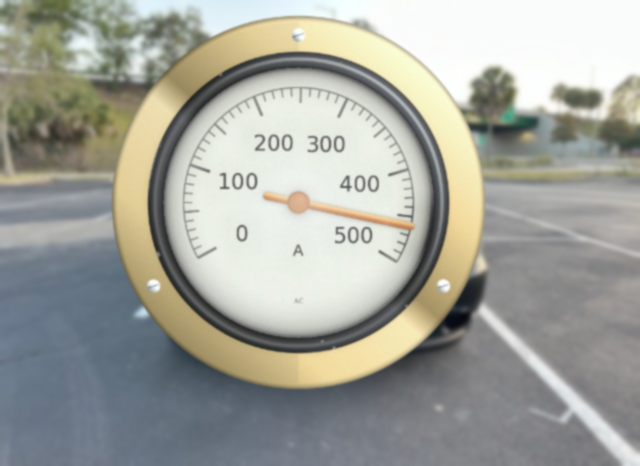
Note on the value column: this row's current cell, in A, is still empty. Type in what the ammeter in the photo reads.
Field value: 460 A
